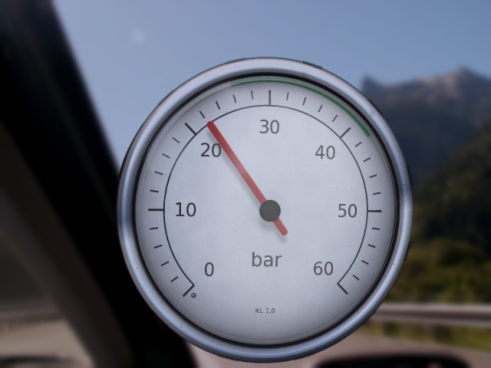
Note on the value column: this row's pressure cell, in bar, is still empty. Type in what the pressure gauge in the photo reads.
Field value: 22 bar
